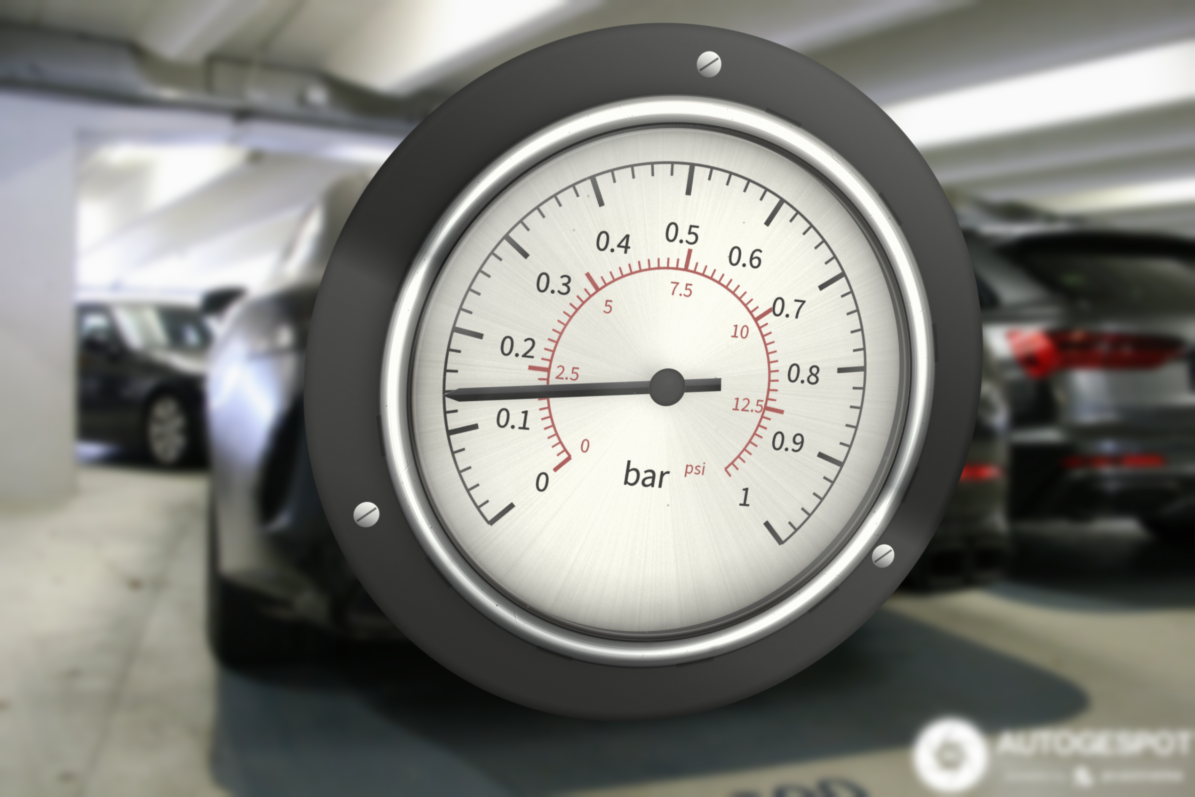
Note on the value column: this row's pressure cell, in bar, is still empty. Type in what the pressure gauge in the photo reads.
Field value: 0.14 bar
